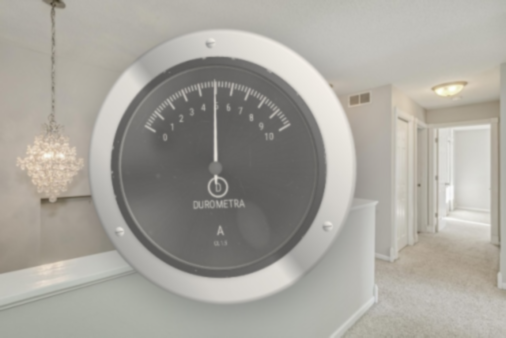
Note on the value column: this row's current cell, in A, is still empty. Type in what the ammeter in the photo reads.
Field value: 5 A
